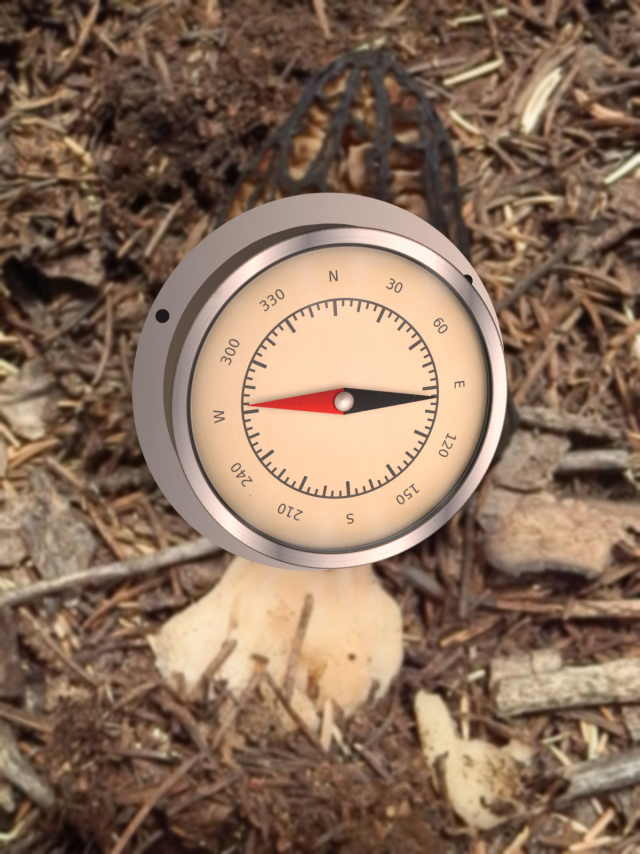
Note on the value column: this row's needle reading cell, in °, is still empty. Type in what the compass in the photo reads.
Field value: 275 °
